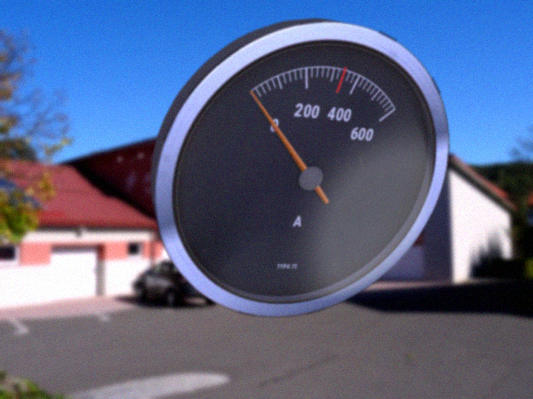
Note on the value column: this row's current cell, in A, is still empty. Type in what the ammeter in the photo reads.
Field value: 0 A
